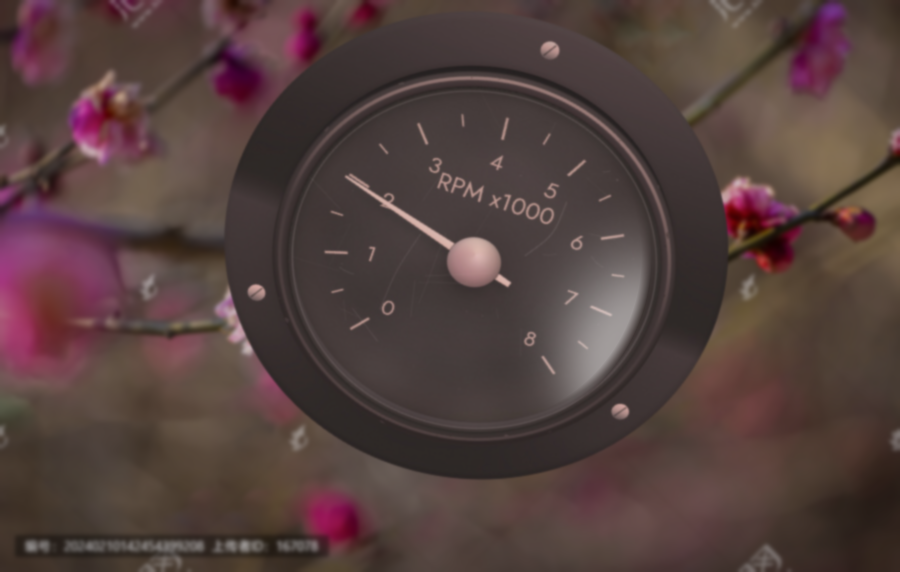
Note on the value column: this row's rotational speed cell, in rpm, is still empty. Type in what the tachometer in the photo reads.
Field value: 2000 rpm
